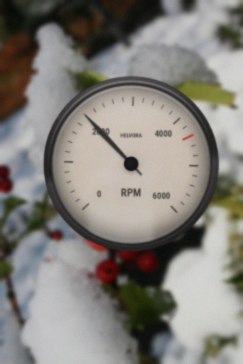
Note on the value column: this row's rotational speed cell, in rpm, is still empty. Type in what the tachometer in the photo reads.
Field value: 2000 rpm
